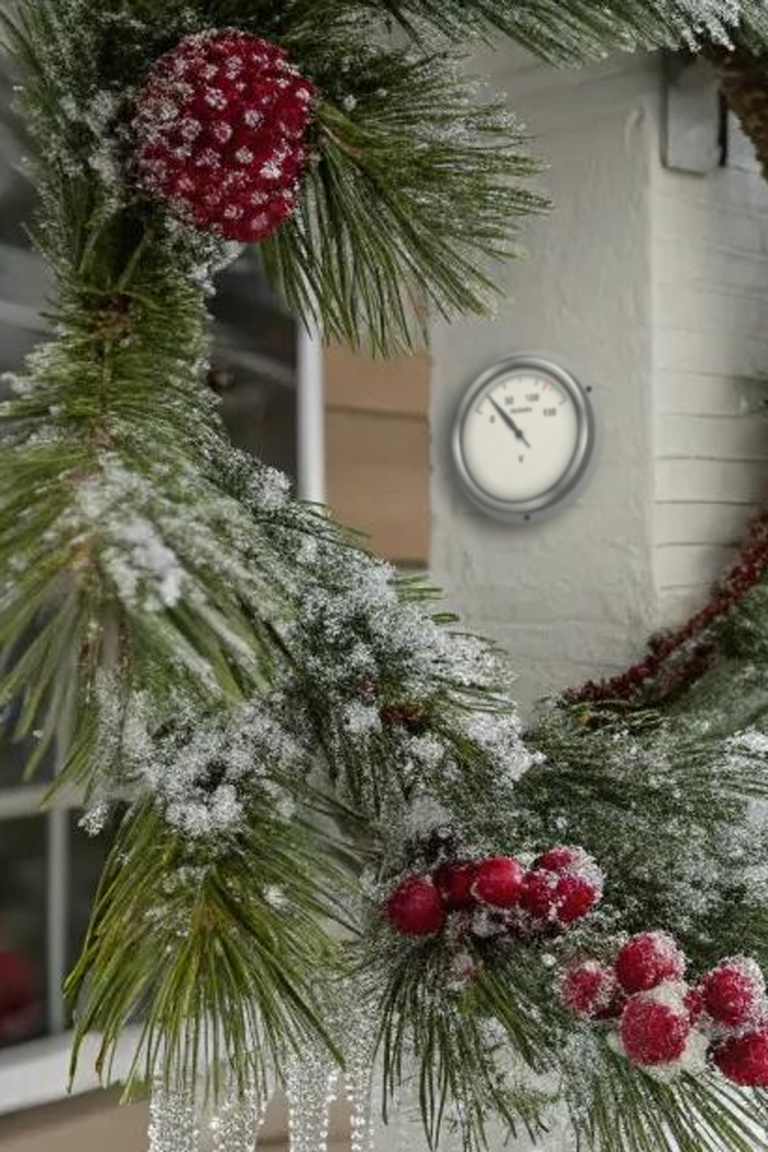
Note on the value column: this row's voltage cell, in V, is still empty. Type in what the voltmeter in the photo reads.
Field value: 25 V
